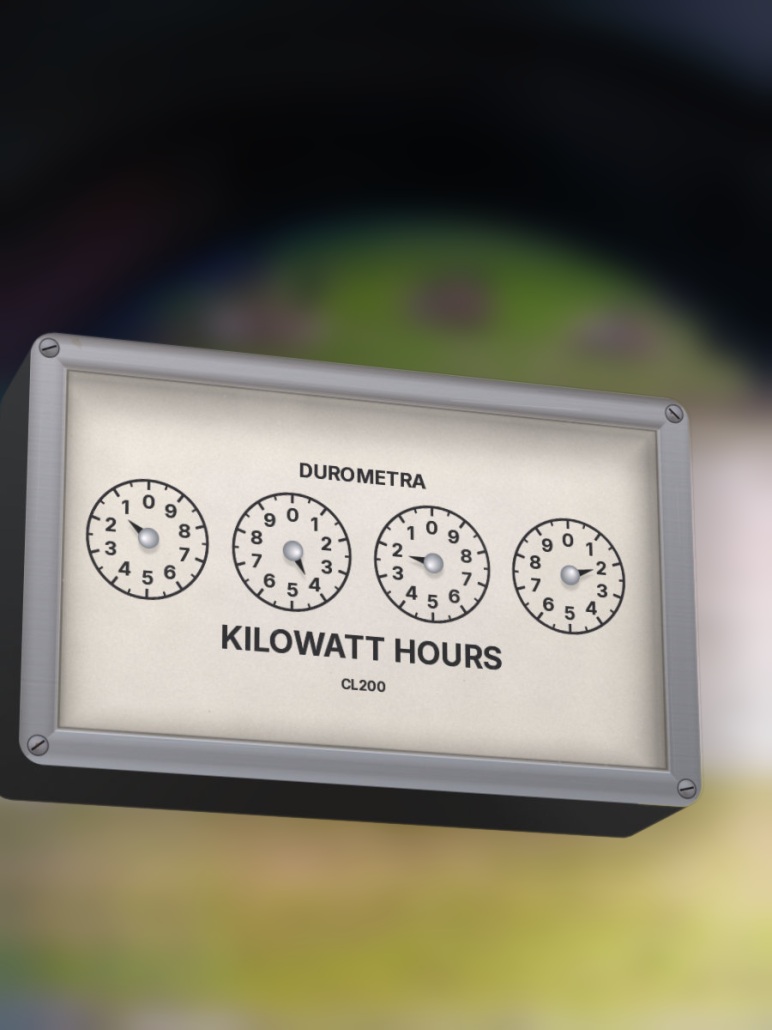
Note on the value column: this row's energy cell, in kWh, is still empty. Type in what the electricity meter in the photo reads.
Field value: 1422 kWh
